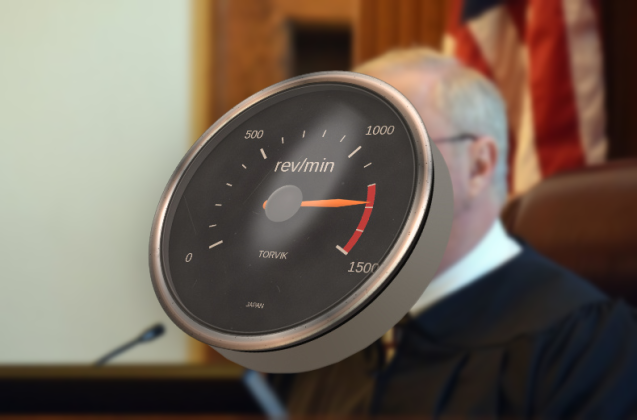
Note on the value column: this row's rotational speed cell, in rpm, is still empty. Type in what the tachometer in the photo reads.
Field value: 1300 rpm
